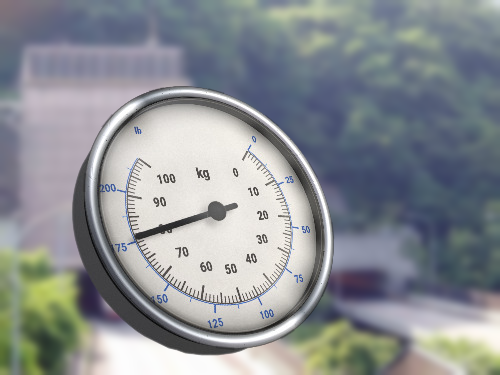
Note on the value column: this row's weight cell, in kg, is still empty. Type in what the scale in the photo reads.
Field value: 80 kg
